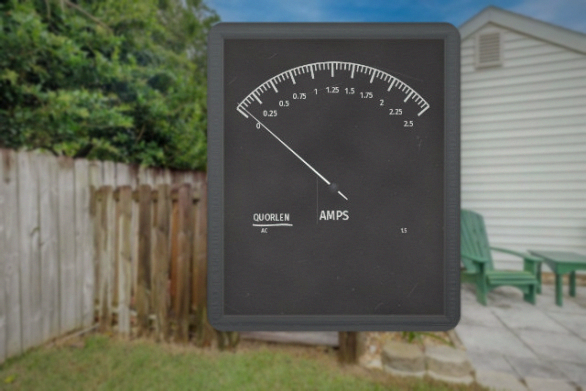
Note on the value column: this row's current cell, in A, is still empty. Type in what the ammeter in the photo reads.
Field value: 0.05 A
